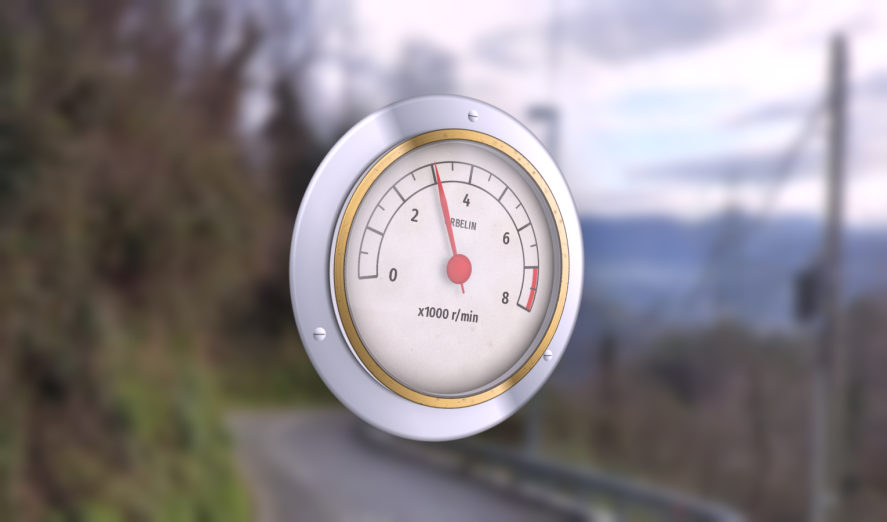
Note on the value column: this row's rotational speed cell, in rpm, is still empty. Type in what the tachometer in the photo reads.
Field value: 3000 rpm
